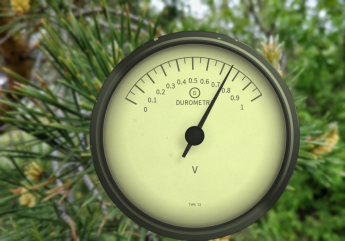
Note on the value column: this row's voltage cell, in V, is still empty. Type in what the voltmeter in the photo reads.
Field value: 0.75 V
